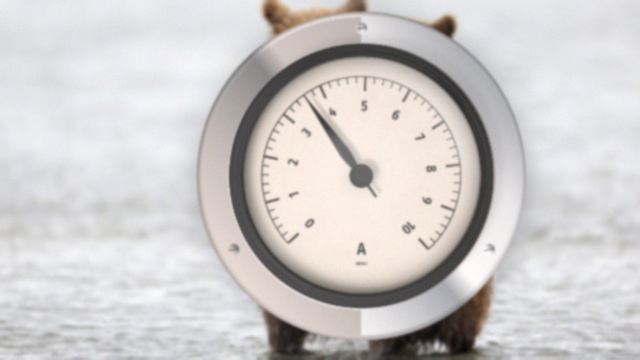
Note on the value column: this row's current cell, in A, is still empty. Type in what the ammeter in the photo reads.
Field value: 3.6 A
